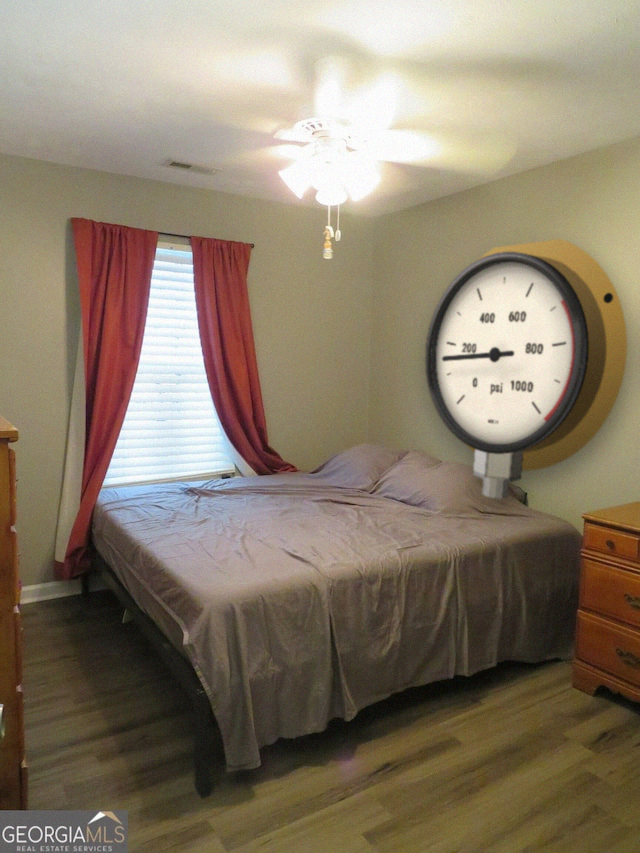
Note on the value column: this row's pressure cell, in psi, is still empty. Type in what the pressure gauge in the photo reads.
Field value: 150 psi
